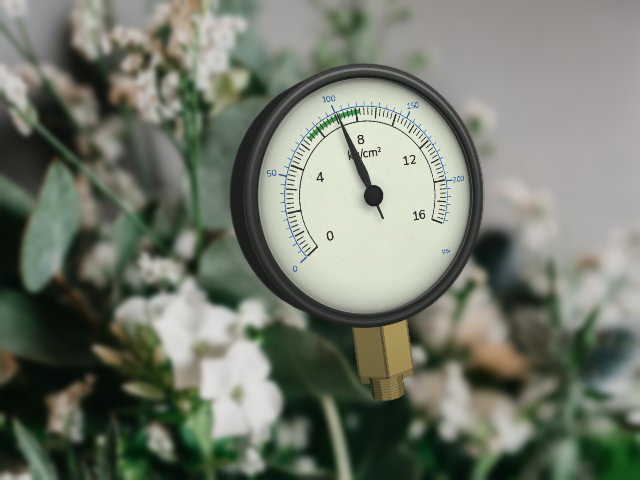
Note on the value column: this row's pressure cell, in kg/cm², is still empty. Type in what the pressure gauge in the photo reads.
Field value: 7 kg/cm²
